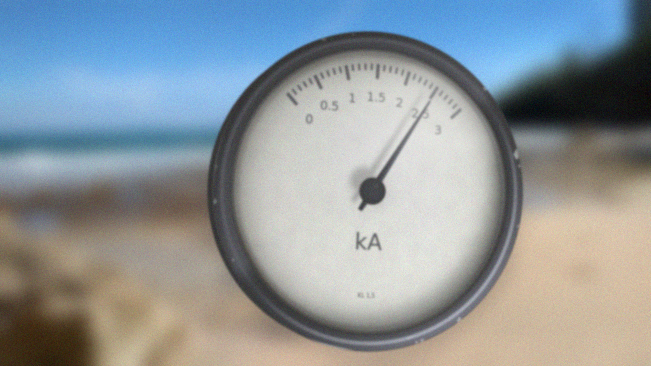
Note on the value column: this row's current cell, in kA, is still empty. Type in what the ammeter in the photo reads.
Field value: 2.5 kA
